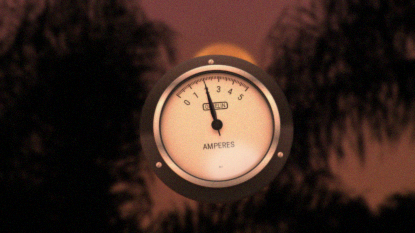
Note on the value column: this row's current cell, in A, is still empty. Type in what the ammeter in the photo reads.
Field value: 2 A
